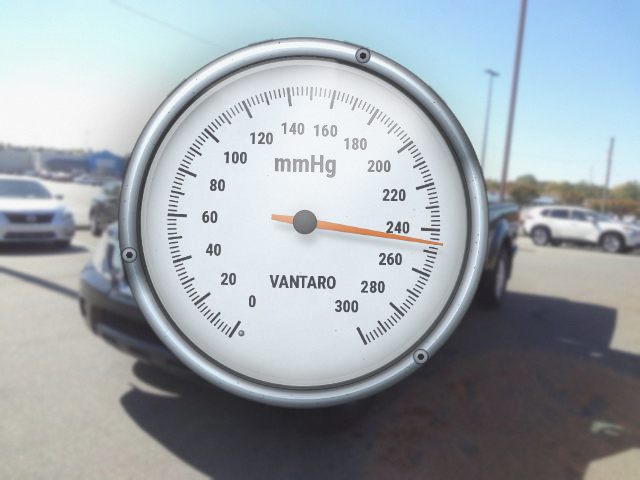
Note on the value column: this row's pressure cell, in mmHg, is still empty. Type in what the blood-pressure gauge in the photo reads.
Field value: 246 mmHg
